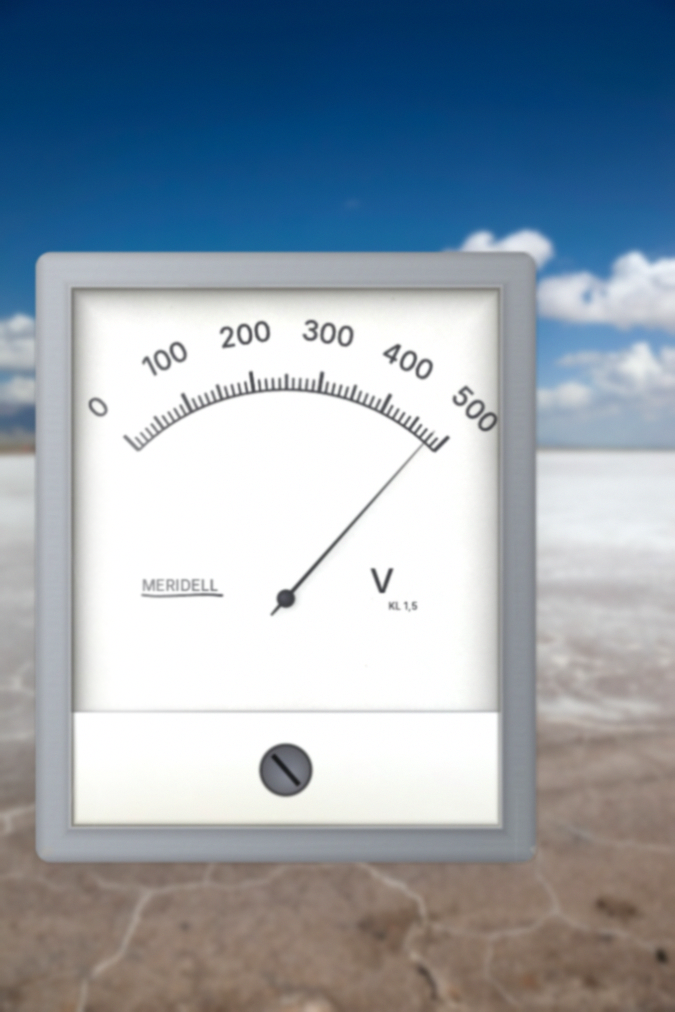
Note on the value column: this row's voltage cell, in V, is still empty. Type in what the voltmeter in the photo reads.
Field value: 480 V
